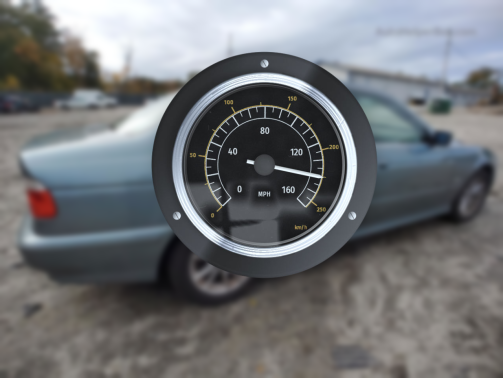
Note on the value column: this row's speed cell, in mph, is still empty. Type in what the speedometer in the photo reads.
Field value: 140 mph
